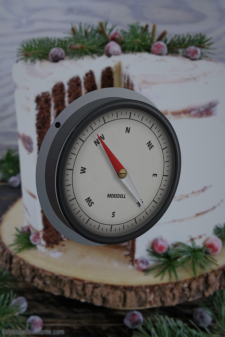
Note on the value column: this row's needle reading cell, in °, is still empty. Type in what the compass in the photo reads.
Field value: 315 °
